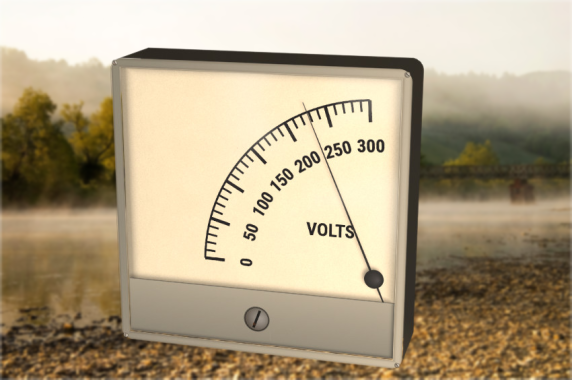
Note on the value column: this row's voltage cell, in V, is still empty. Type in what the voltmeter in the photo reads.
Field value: 230 V
